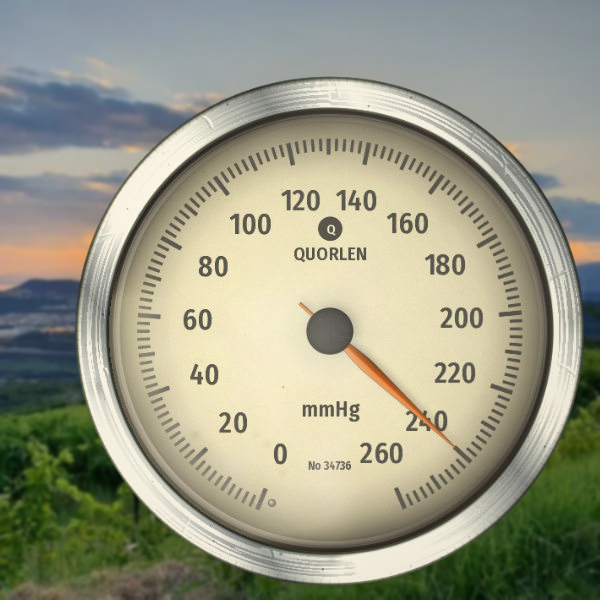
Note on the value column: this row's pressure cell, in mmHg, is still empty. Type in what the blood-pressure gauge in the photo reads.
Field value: 240 mmHg
